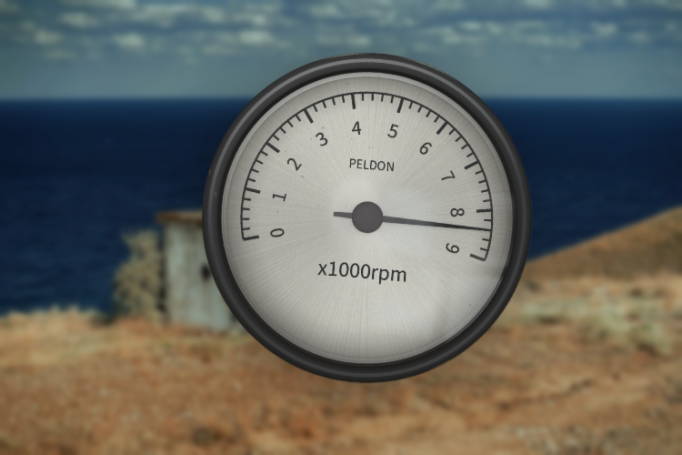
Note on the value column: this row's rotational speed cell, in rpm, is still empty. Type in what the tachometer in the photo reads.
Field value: 8400 rpm
